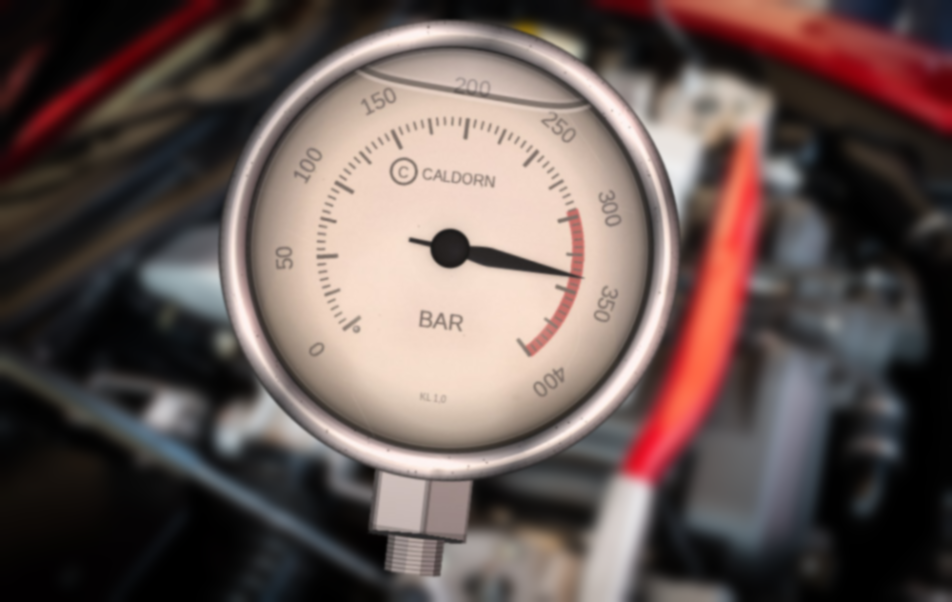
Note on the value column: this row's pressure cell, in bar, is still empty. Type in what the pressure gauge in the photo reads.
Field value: 340 bar
